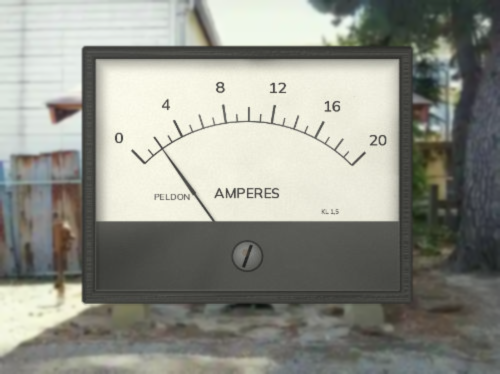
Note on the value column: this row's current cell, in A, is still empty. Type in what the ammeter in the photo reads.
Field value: 2 A
